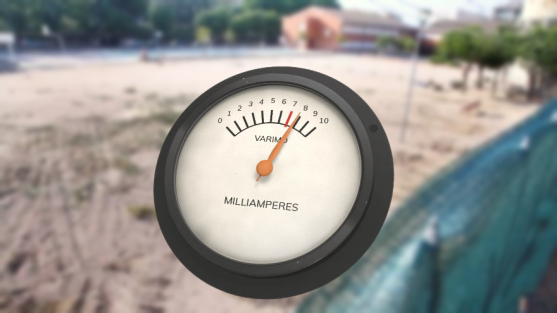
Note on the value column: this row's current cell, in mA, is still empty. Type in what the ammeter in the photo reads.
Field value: 8 mA
